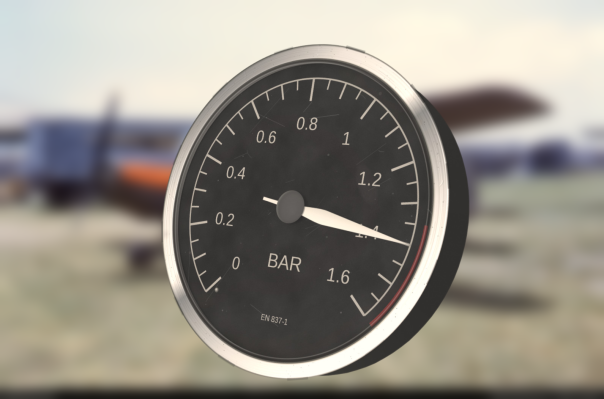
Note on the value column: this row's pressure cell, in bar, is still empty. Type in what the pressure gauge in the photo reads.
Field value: 1.4 bar
